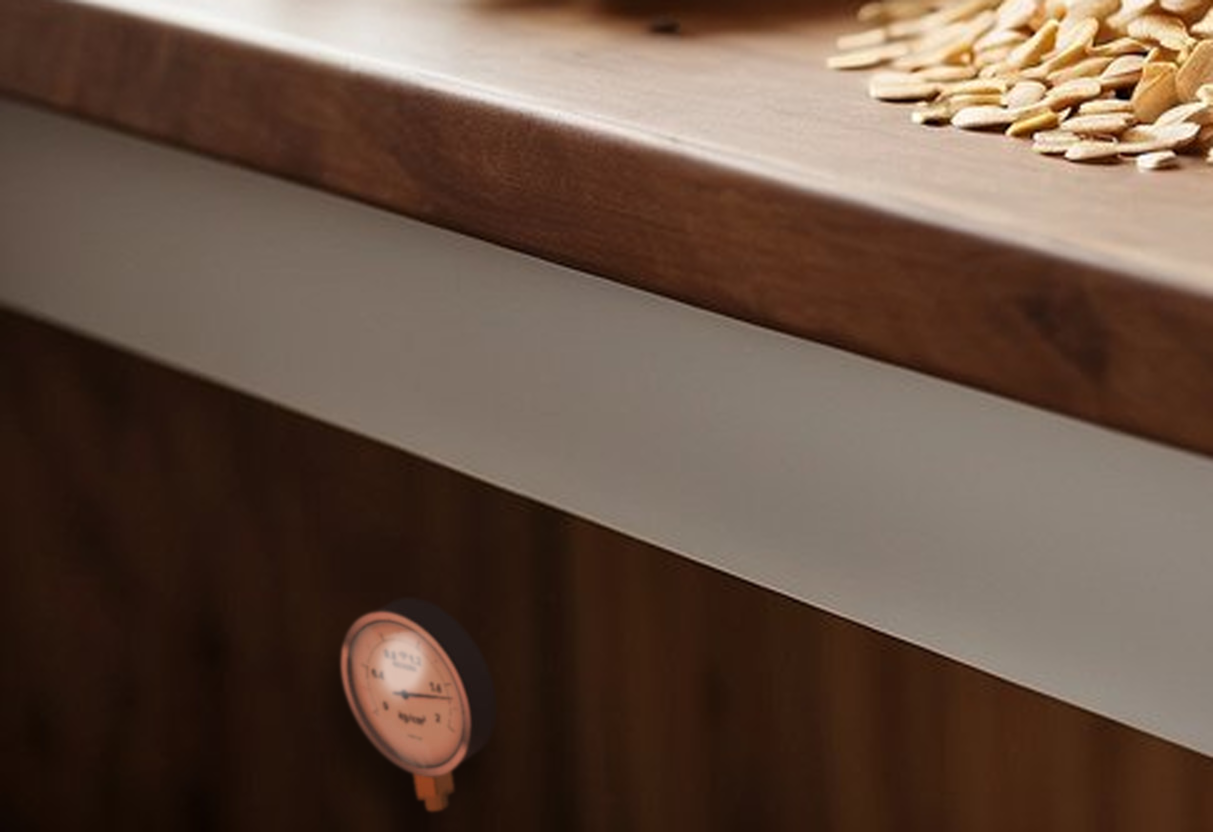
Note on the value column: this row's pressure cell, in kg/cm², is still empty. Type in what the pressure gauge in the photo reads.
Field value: 1.7 kg/cm²
